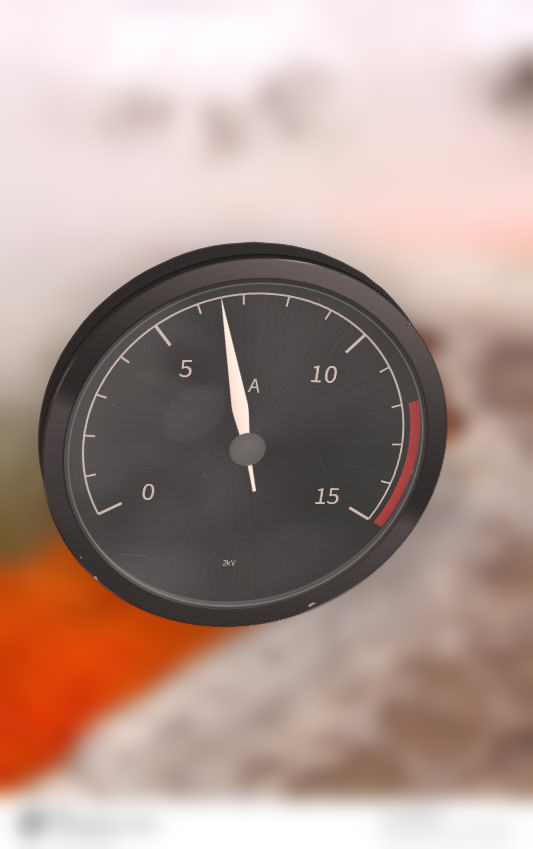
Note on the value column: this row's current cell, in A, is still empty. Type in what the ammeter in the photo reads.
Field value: 6.5 A
